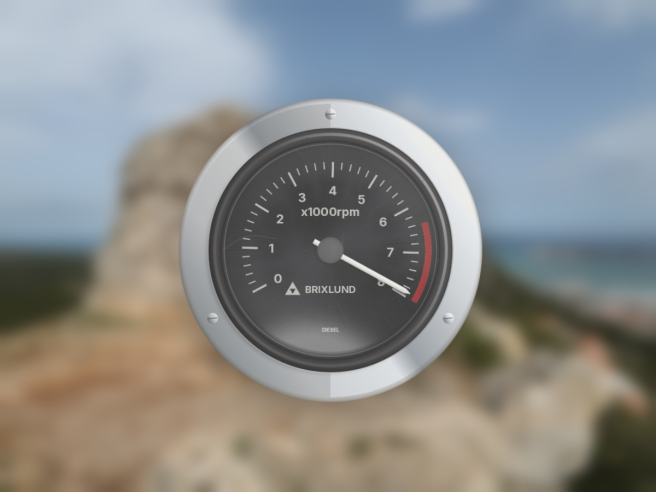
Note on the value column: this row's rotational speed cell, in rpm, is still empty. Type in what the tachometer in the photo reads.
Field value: 7900 rpm
